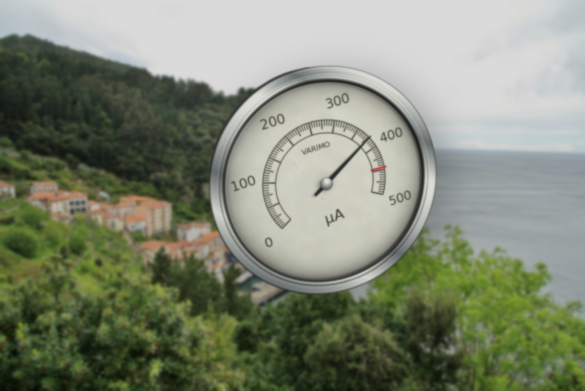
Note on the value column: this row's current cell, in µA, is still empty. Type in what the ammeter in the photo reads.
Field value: 375 µA
